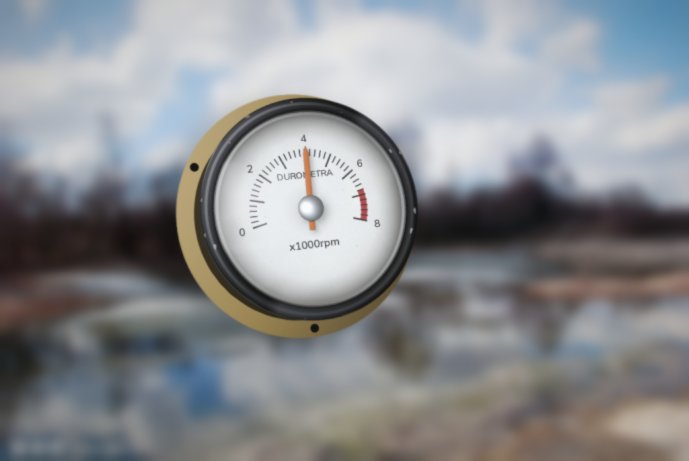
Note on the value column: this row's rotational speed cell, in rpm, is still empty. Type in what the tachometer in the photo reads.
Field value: 4000 rpm
